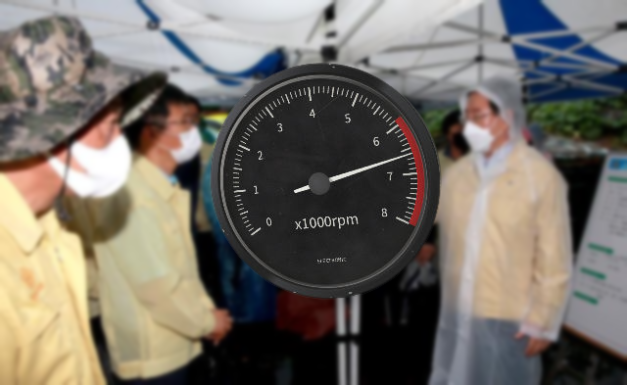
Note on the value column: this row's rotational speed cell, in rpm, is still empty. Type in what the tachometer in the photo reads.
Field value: 6600 rpm
